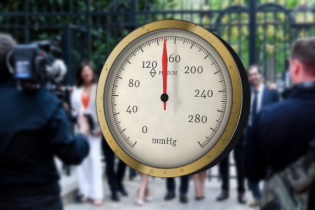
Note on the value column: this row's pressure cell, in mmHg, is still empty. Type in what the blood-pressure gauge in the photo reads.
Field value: 150 mmHg
